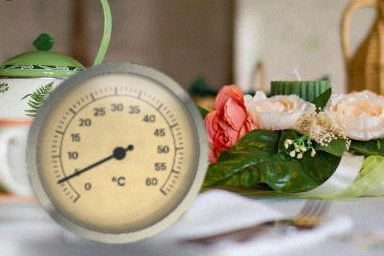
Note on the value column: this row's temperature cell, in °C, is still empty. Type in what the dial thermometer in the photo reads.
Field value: 5 °C
